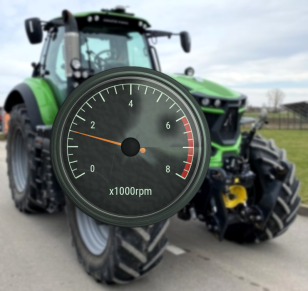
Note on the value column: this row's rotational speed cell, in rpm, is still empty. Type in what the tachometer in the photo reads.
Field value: 1500 rpm
